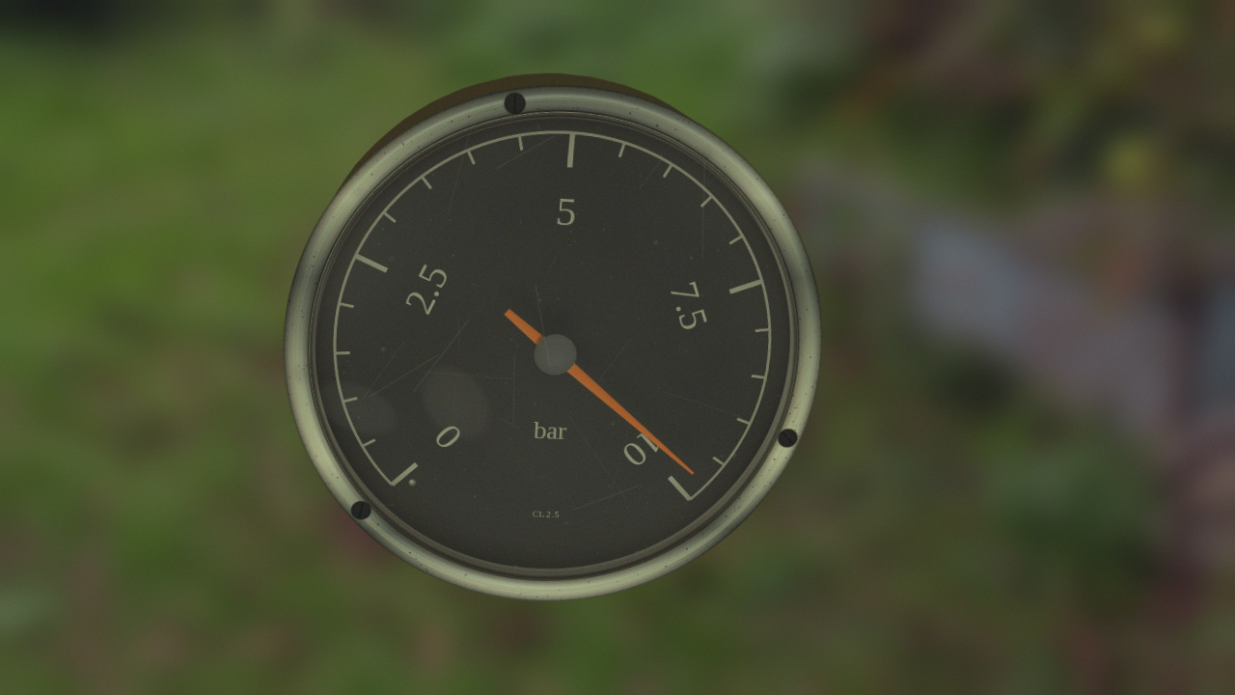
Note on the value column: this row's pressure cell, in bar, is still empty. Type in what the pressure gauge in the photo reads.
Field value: 9.75 bar
